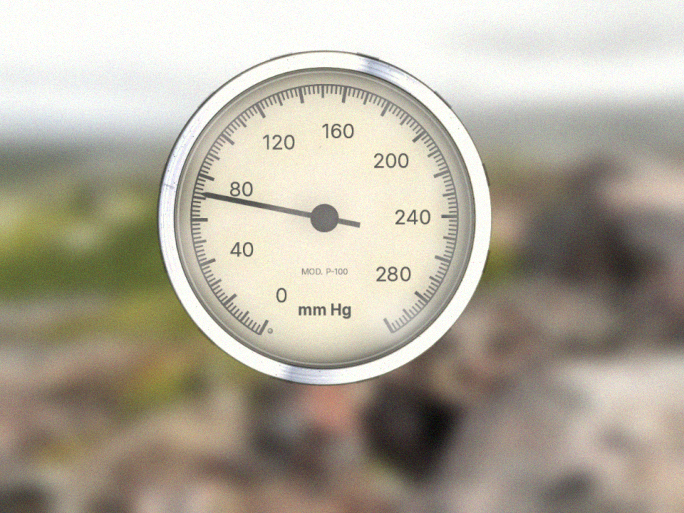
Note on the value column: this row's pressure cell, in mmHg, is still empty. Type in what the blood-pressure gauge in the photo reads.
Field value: 72 mmHg
